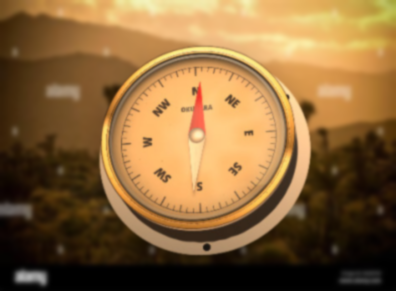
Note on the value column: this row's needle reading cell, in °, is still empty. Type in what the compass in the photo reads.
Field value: 5 °
